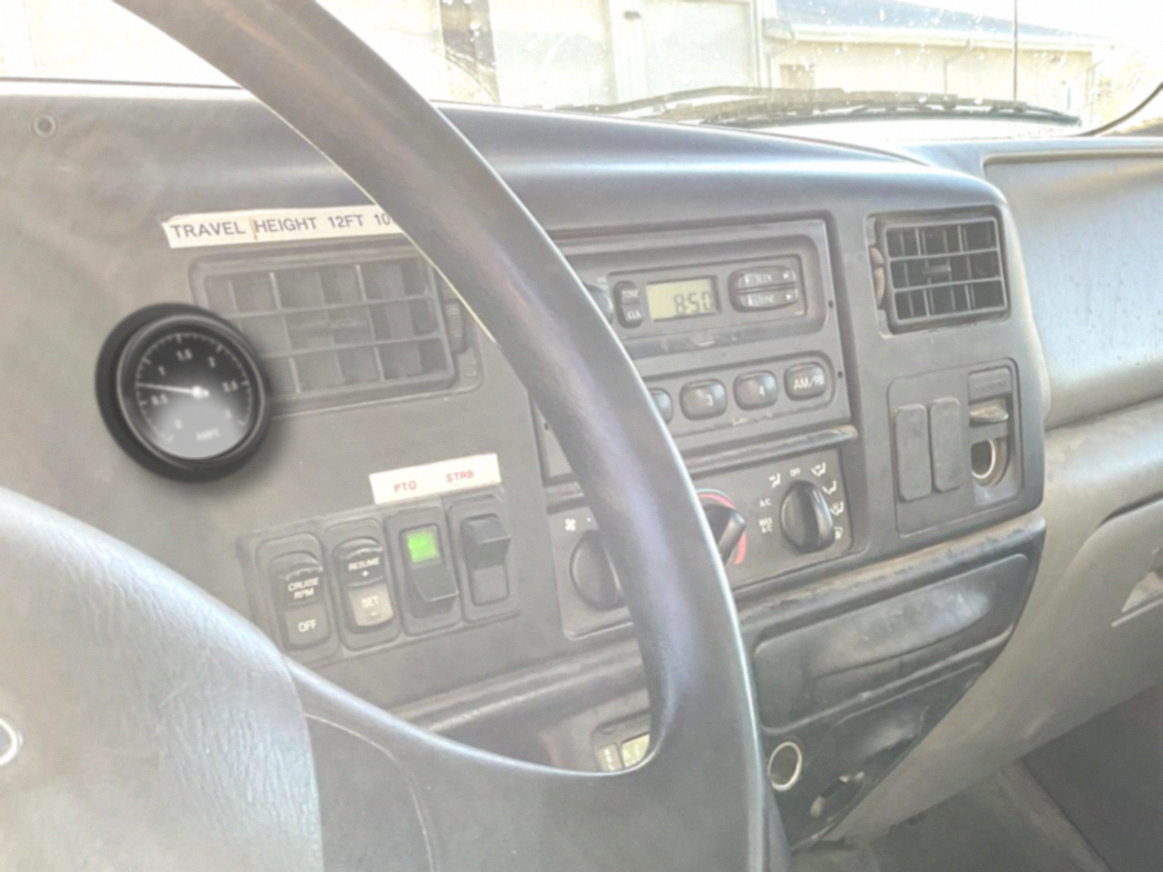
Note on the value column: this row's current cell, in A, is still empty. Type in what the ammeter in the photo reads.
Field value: 0.7 A
